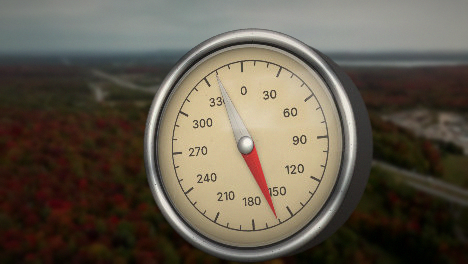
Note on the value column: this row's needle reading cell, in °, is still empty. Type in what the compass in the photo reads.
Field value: 160 °
